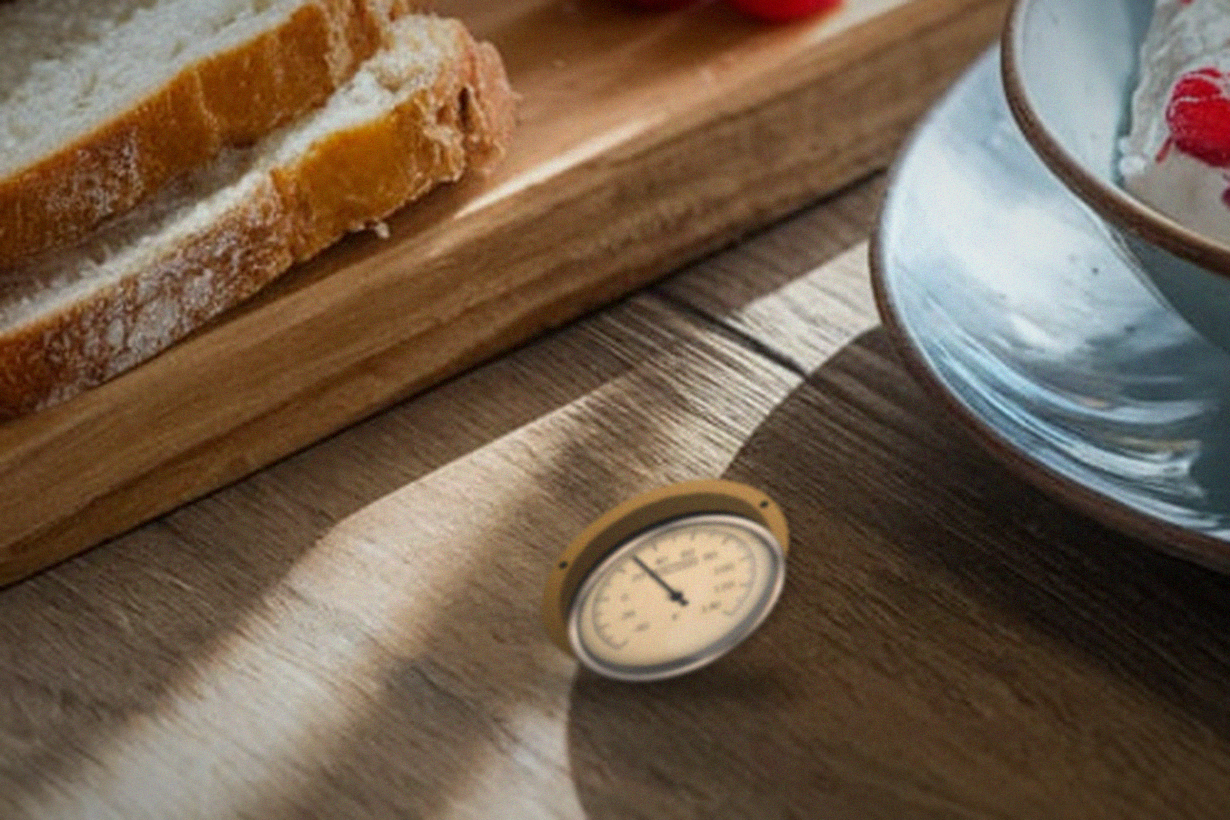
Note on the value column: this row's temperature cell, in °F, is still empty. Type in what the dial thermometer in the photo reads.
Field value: 30 °F
